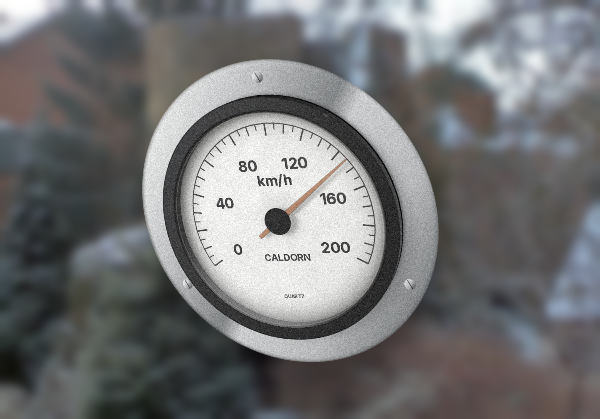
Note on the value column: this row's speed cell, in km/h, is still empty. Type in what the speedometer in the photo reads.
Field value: 145 km/h
